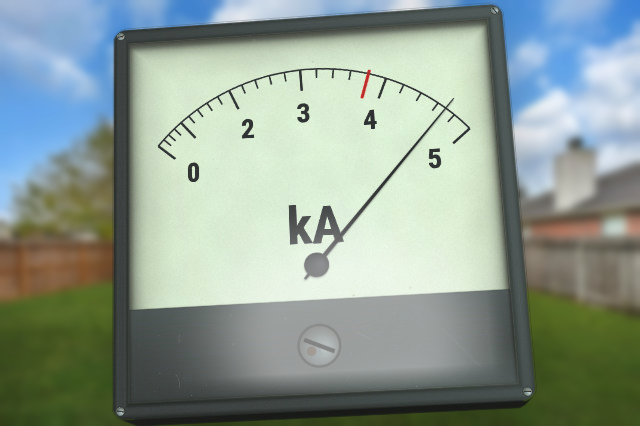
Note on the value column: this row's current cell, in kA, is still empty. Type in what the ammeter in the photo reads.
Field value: 4.7 kA
